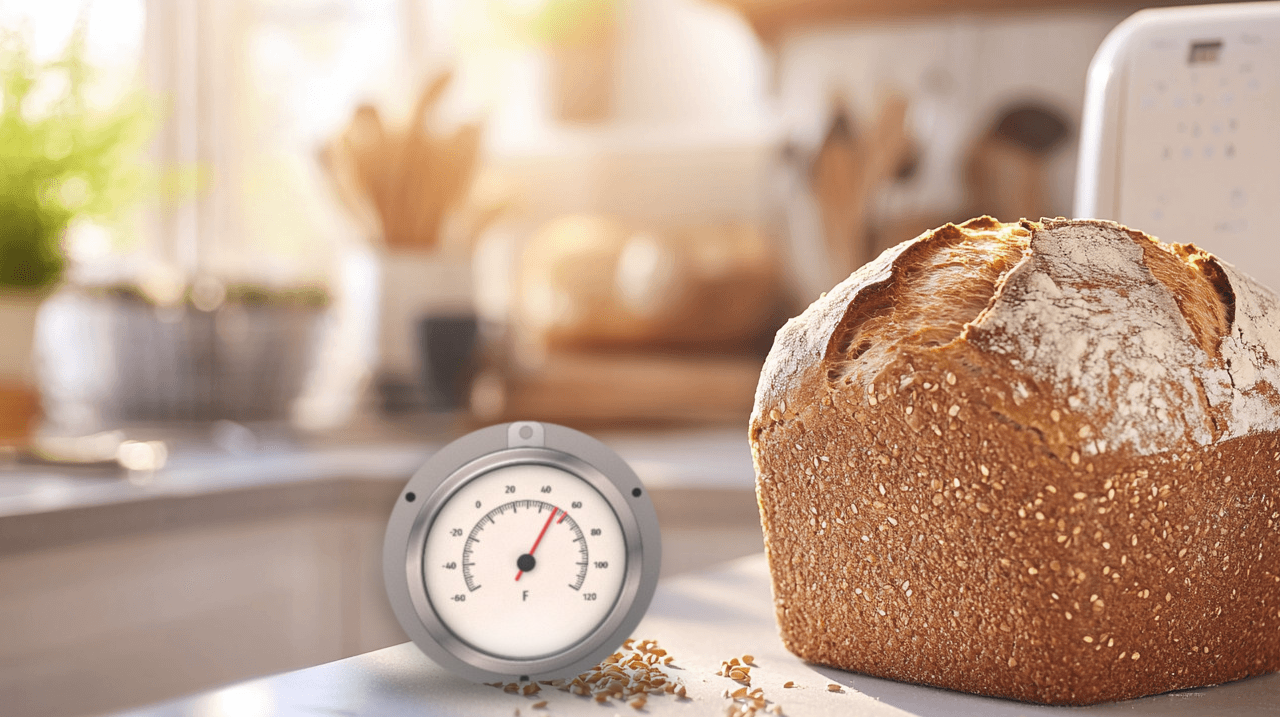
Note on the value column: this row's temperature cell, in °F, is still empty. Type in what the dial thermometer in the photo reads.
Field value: 50 °F
